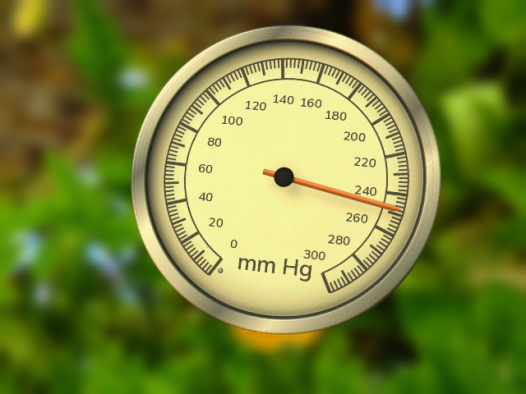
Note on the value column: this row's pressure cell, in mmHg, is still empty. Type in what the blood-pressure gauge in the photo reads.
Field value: 248 mmHg
